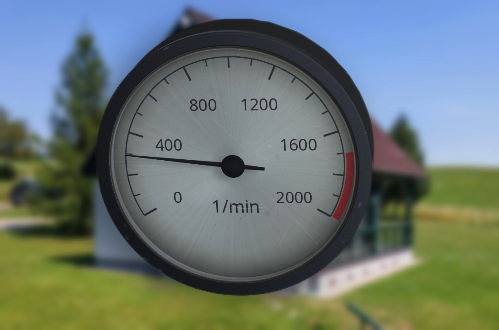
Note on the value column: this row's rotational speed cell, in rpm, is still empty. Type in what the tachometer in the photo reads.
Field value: 300 rpm
